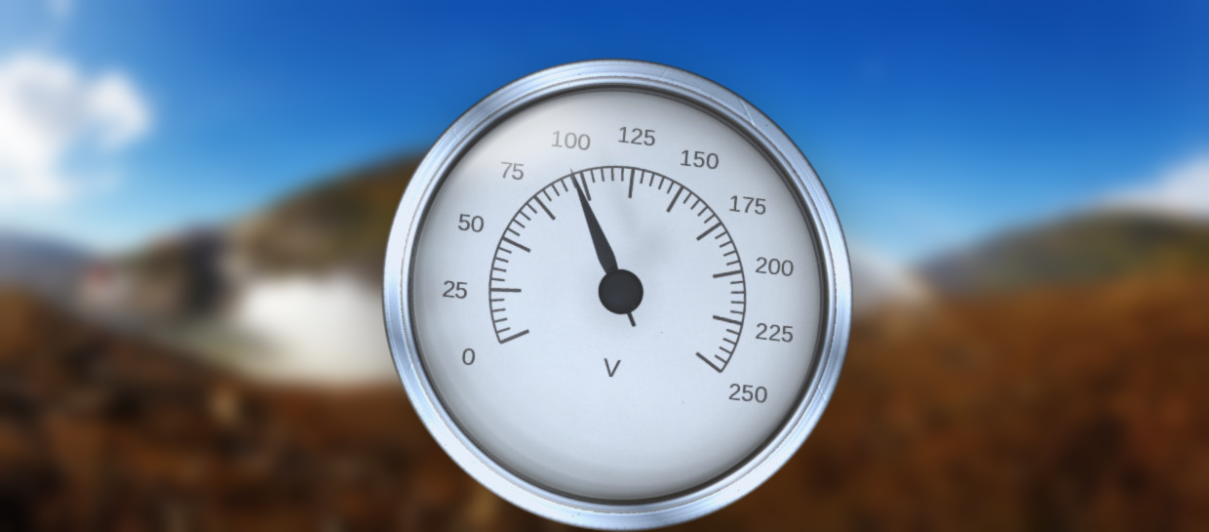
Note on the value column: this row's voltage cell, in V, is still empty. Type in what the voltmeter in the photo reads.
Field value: 95 V
